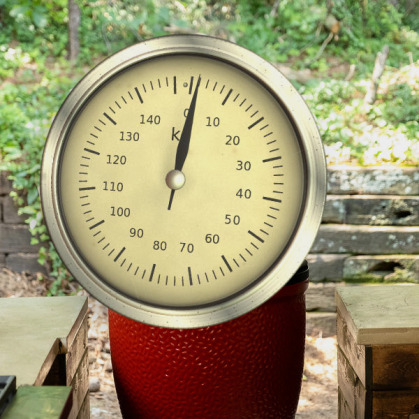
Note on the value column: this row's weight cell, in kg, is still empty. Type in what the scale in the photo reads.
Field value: 2 kg
